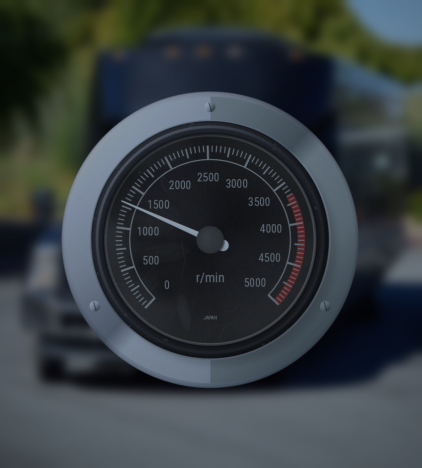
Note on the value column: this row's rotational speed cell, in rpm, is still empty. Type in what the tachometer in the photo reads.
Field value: 1300 rpm
